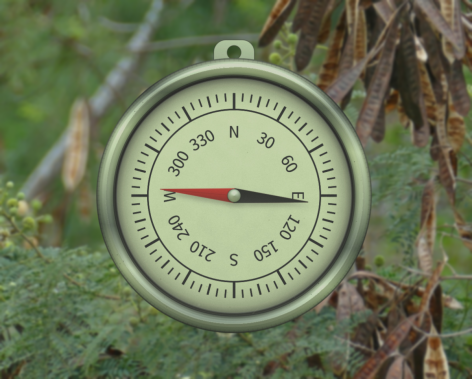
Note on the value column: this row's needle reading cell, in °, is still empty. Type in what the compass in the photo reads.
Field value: 275 °
